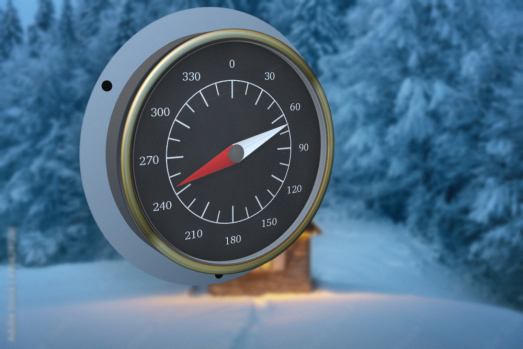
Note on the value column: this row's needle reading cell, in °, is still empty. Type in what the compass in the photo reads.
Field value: 247.5 °
